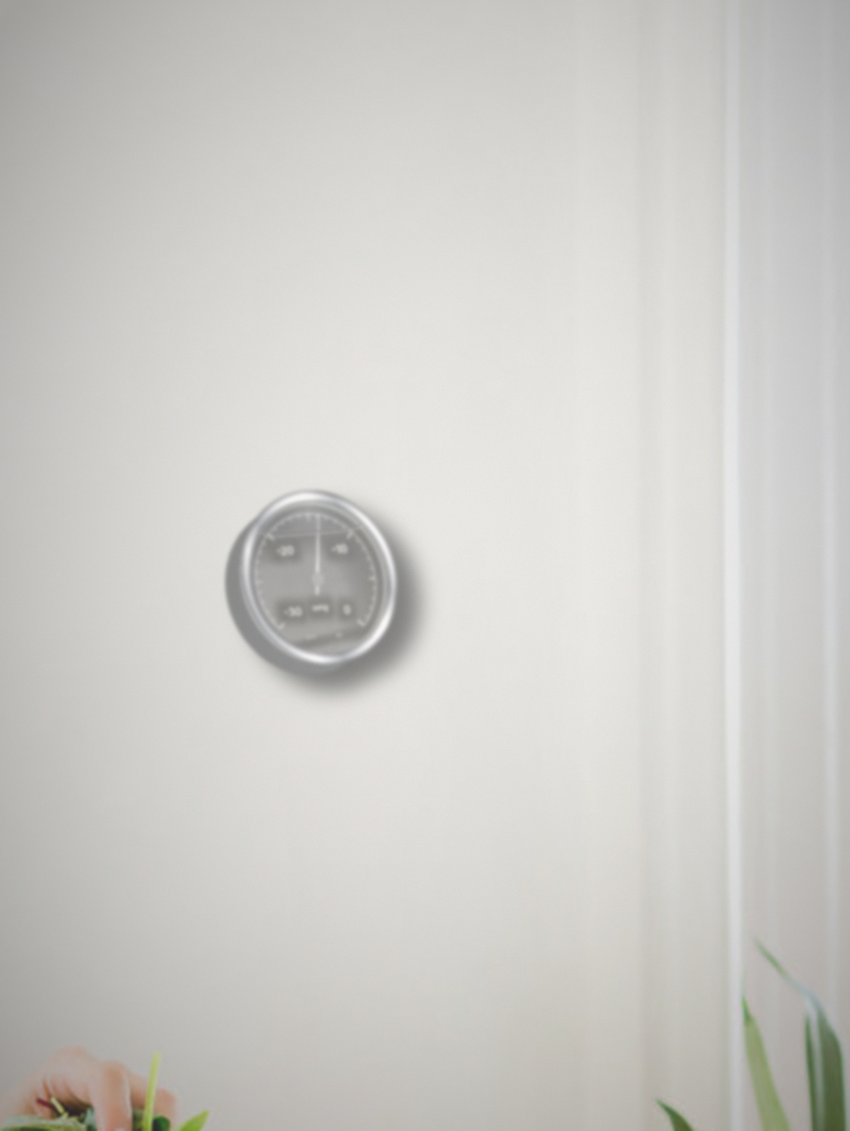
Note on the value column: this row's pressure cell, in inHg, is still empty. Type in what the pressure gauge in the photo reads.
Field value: -14 inHg
